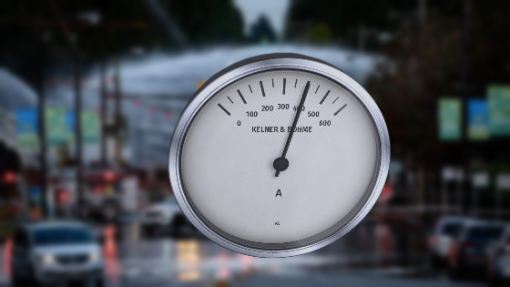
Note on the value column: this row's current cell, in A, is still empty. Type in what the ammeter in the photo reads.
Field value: 400 A
